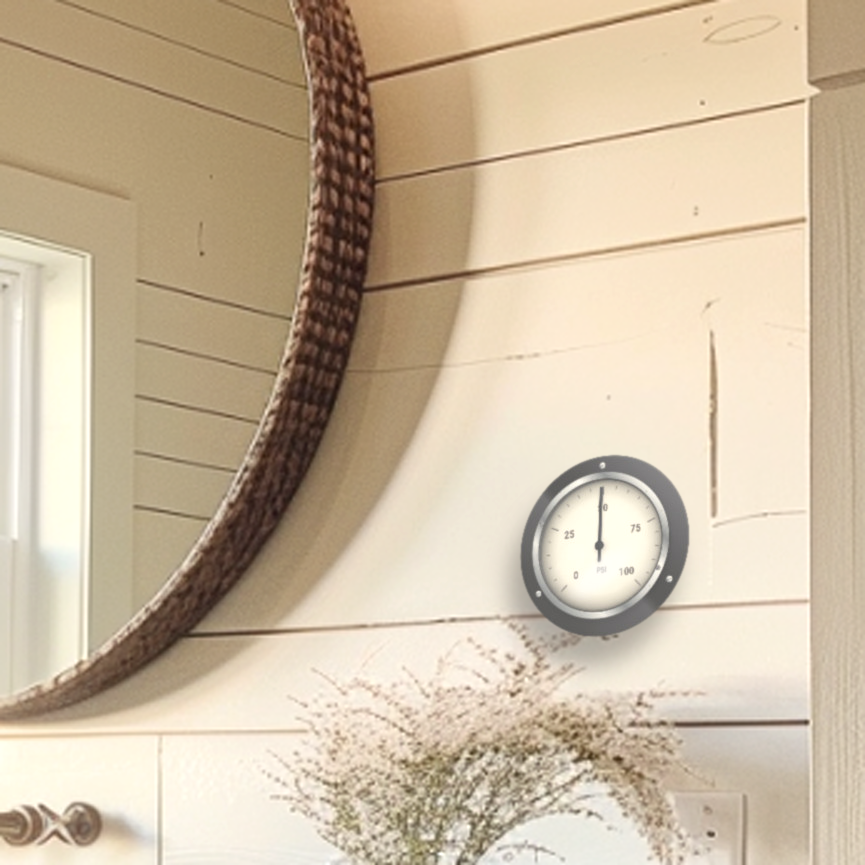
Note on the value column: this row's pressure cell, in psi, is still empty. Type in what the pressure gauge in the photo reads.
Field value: 50 psi
